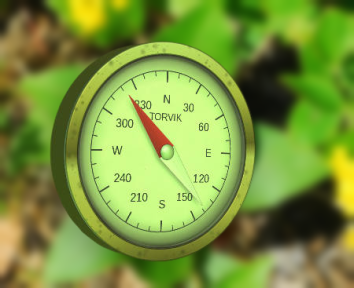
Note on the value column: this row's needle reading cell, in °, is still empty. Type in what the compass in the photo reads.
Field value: 320 °
